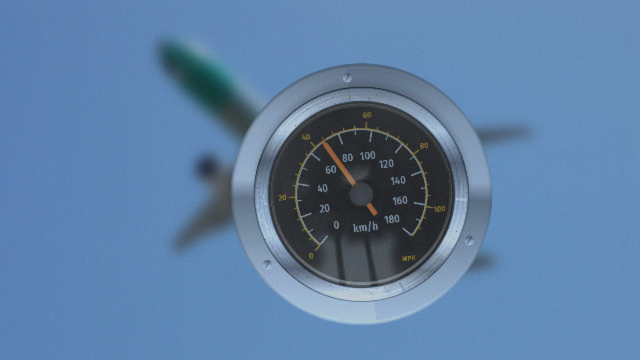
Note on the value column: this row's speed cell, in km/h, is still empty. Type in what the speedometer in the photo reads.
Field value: 70 km/h
